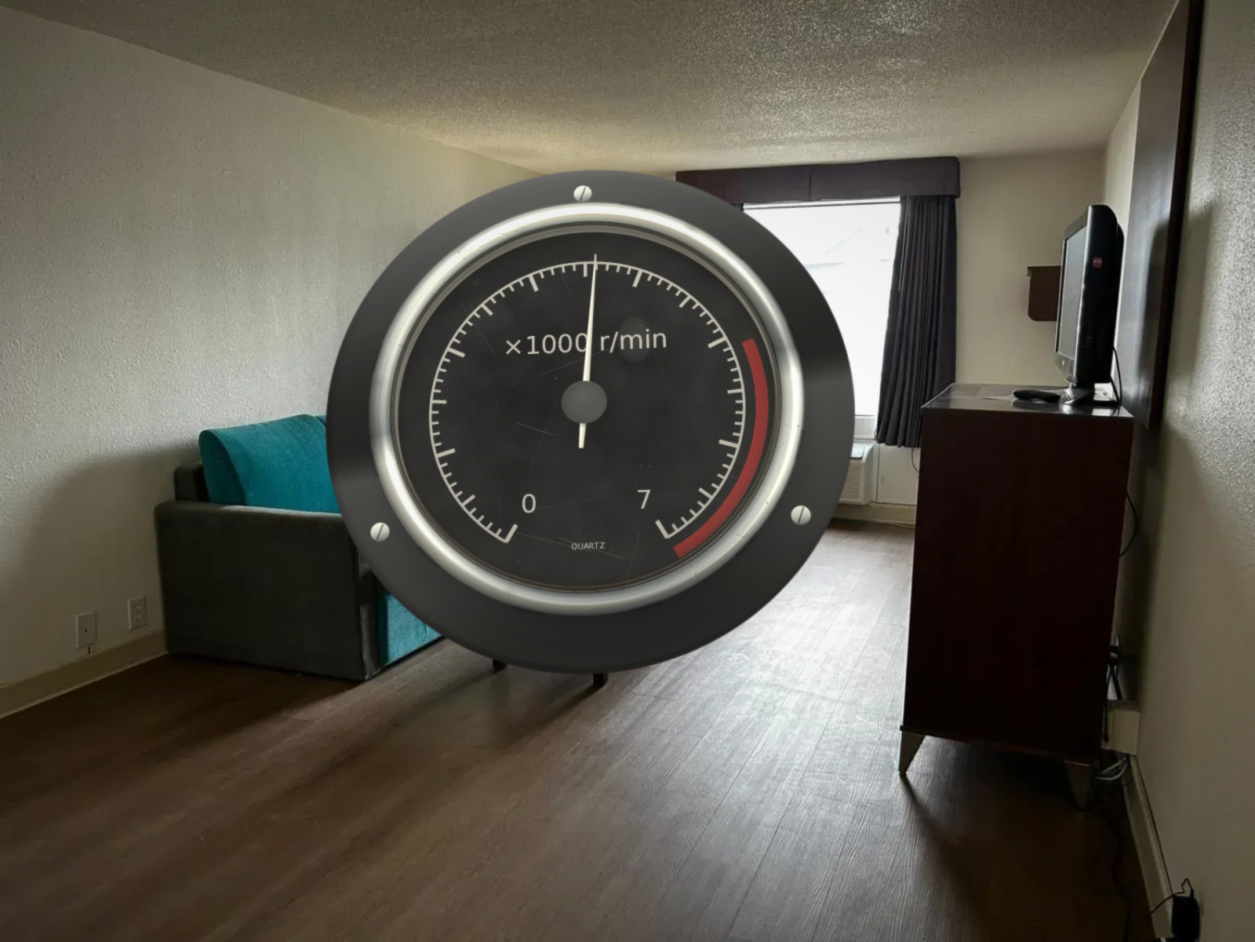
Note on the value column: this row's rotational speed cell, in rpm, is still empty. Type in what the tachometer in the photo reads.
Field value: 3600 rpm
